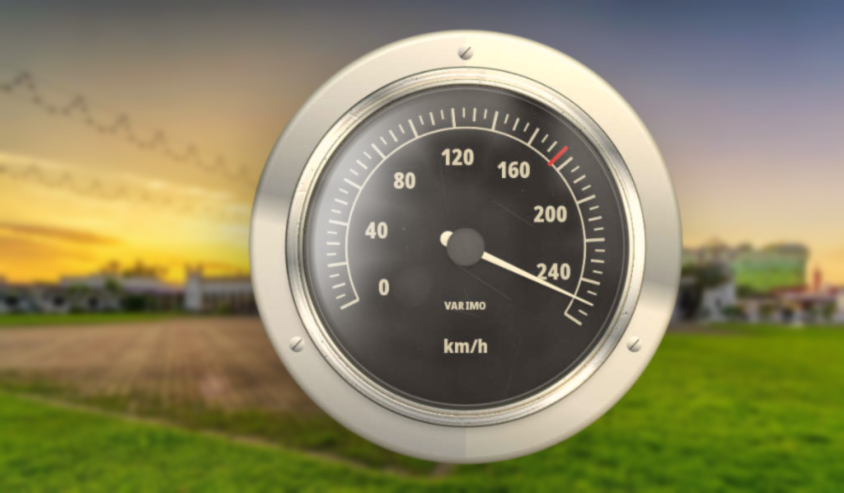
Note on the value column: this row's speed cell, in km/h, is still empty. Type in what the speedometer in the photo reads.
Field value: 250 km/h
